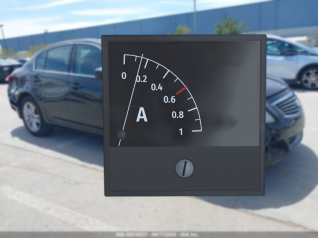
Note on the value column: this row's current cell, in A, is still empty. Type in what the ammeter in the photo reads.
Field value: 0.15 A
